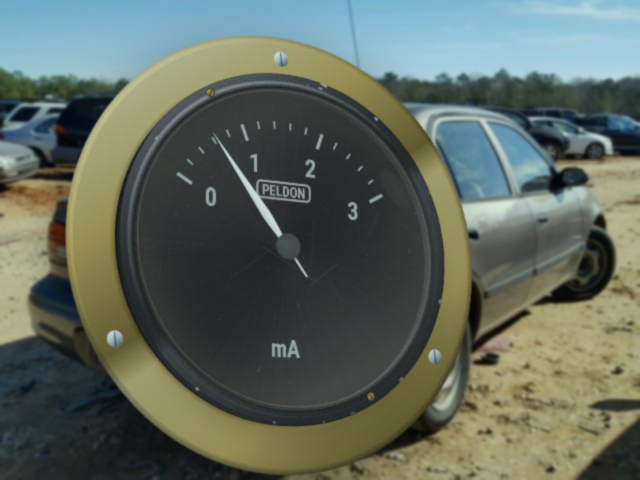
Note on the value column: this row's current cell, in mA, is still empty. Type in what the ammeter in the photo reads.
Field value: 0.6 mA
